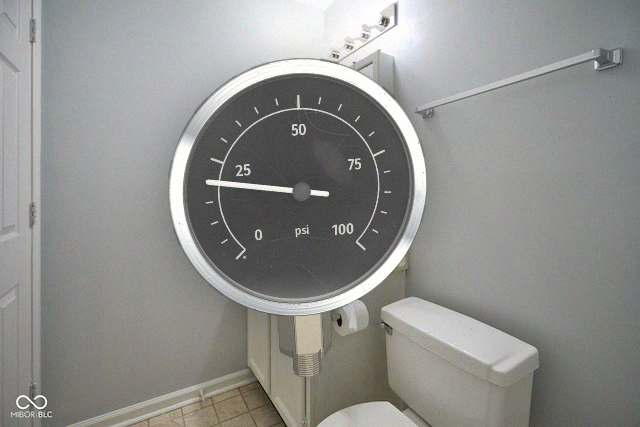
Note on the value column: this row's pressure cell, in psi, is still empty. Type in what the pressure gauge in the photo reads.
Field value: 20 psi
